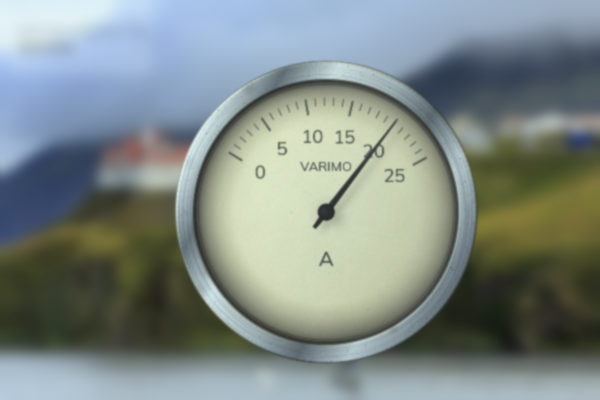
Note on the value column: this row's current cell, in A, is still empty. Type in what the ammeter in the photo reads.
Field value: 20 A
